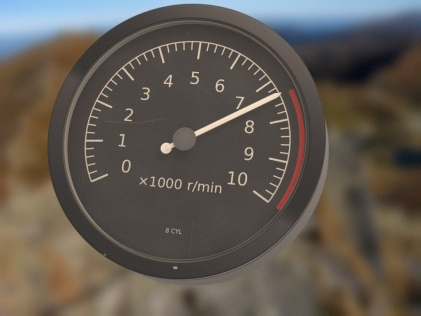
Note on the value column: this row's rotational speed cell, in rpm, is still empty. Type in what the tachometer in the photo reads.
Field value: 7400 rpm
